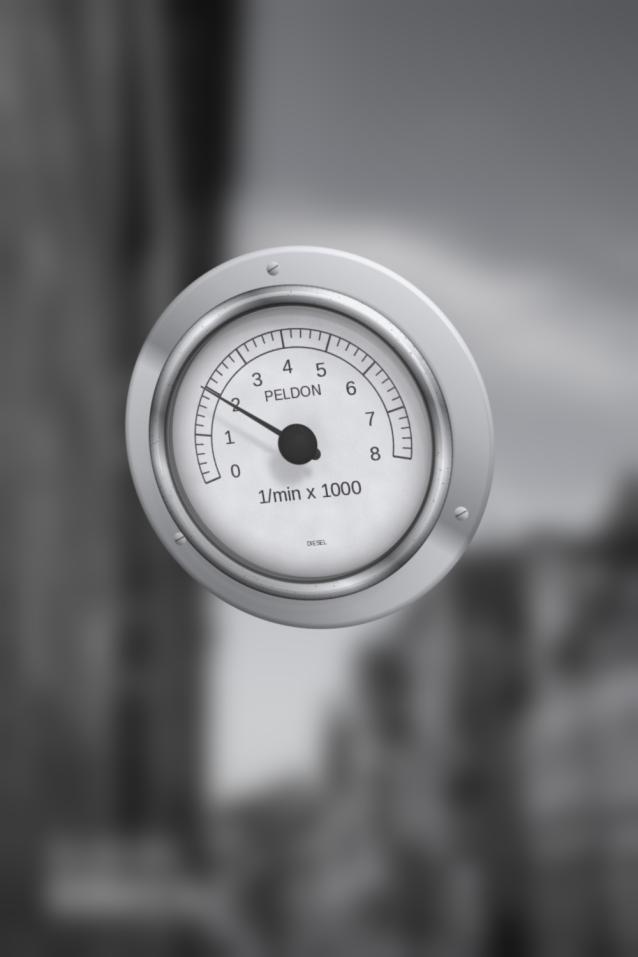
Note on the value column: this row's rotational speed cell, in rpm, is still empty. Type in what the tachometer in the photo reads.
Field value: 2000 rpm
